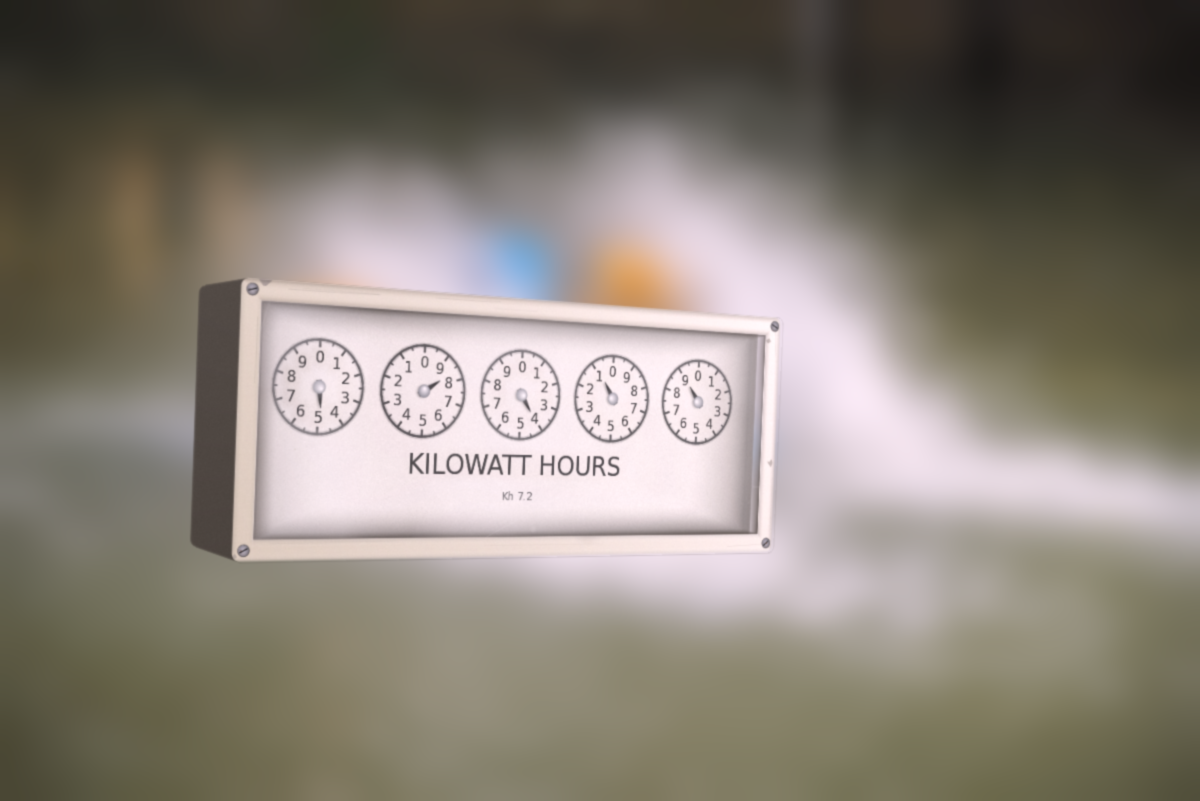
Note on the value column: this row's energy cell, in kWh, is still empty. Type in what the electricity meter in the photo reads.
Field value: 48409 kWh
